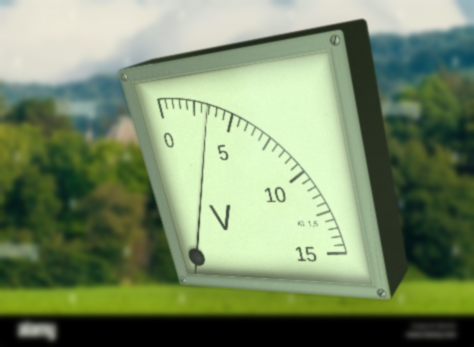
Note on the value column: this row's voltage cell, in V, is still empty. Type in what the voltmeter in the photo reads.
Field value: 3.5 V
